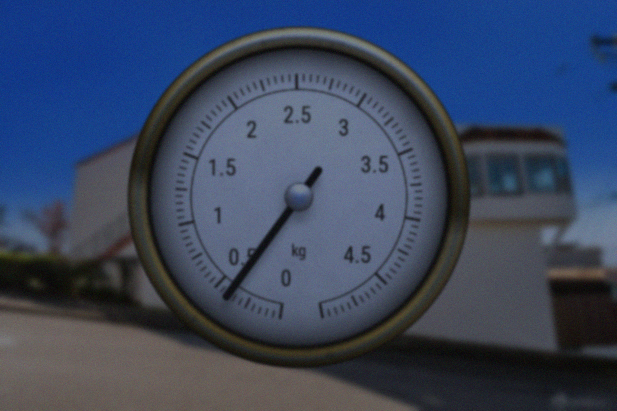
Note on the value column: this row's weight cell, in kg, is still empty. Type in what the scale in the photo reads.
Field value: 0.4 kg
